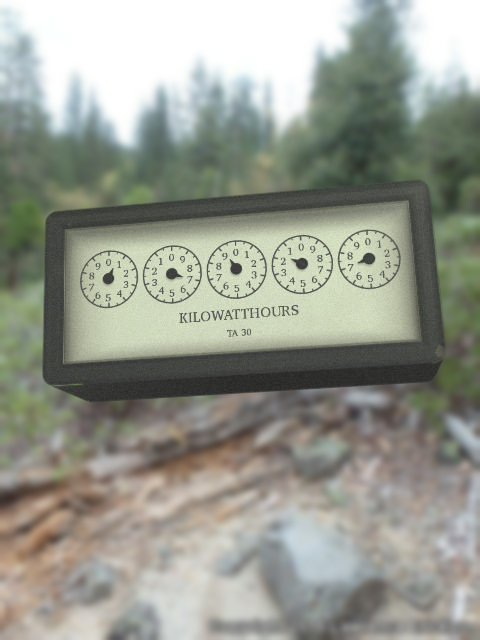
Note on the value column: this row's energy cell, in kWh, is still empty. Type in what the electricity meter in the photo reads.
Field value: 6917 kWh
